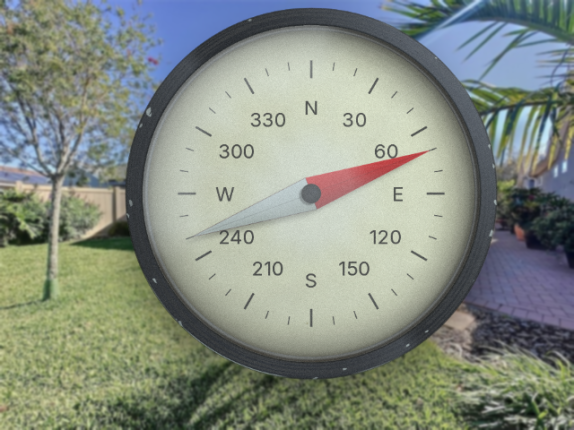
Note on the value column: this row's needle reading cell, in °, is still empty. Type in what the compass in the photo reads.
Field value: 70 °
